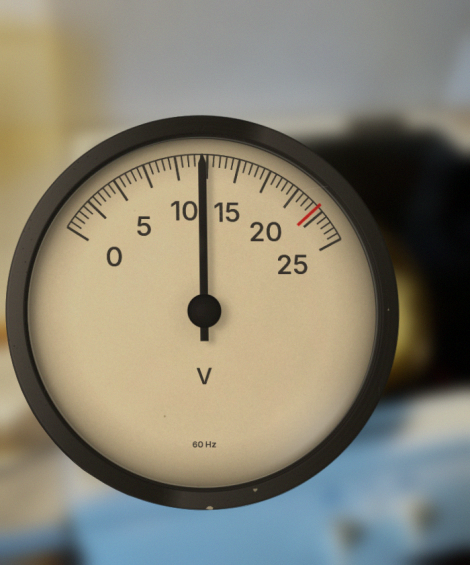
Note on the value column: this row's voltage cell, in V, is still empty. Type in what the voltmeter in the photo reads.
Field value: 12 V
